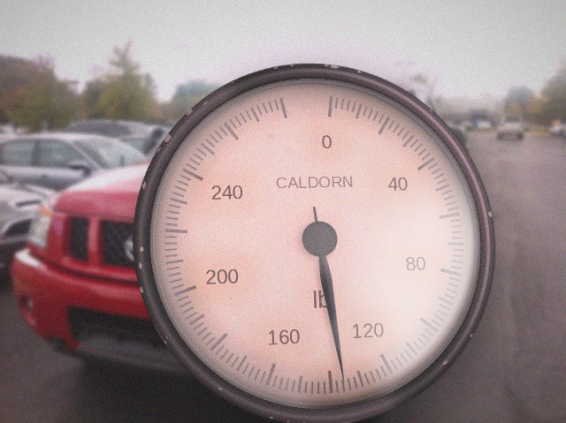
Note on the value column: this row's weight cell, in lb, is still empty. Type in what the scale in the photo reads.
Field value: 136 lb
